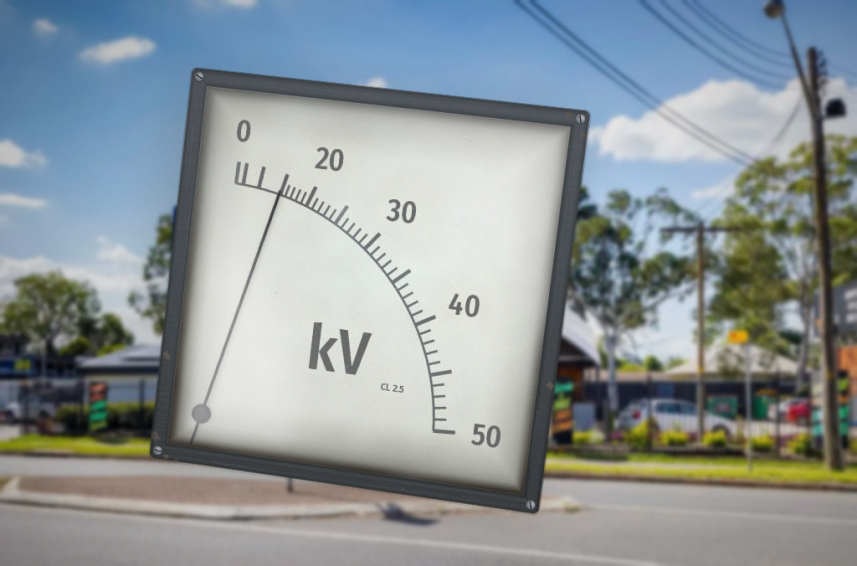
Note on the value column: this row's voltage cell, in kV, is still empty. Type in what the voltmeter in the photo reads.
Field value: 15 kV
